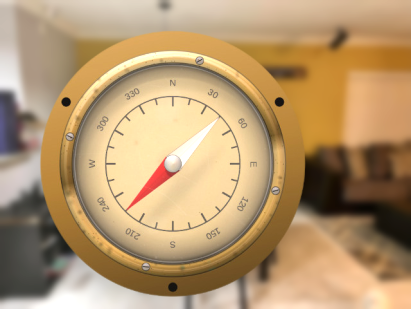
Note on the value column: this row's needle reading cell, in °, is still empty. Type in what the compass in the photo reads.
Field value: 225 °
